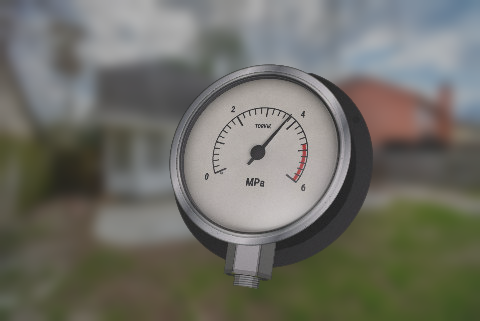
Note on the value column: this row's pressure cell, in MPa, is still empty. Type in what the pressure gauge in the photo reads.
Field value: 3.8 MPa
